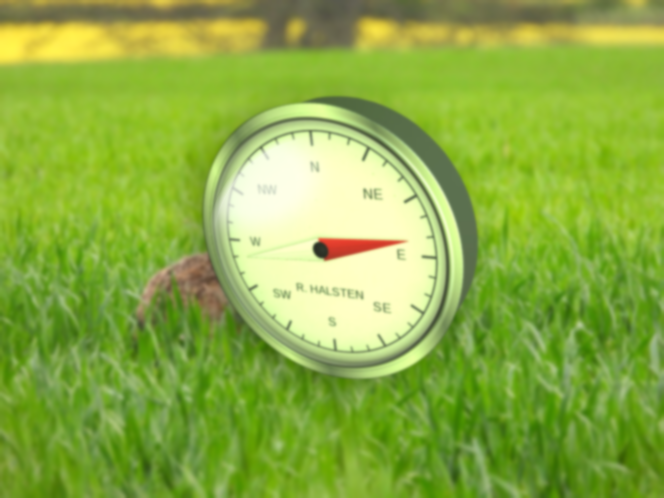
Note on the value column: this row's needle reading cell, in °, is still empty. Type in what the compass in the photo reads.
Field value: 80 °
